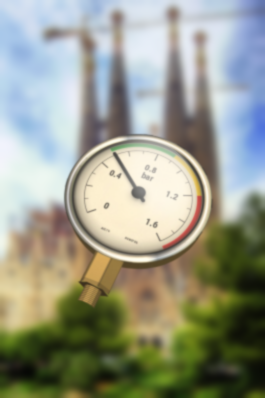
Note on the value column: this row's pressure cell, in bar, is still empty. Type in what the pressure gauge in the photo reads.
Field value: 0.5 bar
